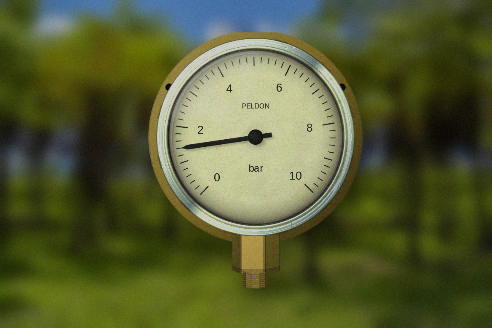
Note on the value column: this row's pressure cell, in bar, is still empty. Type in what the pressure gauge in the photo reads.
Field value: 1.4 bar
